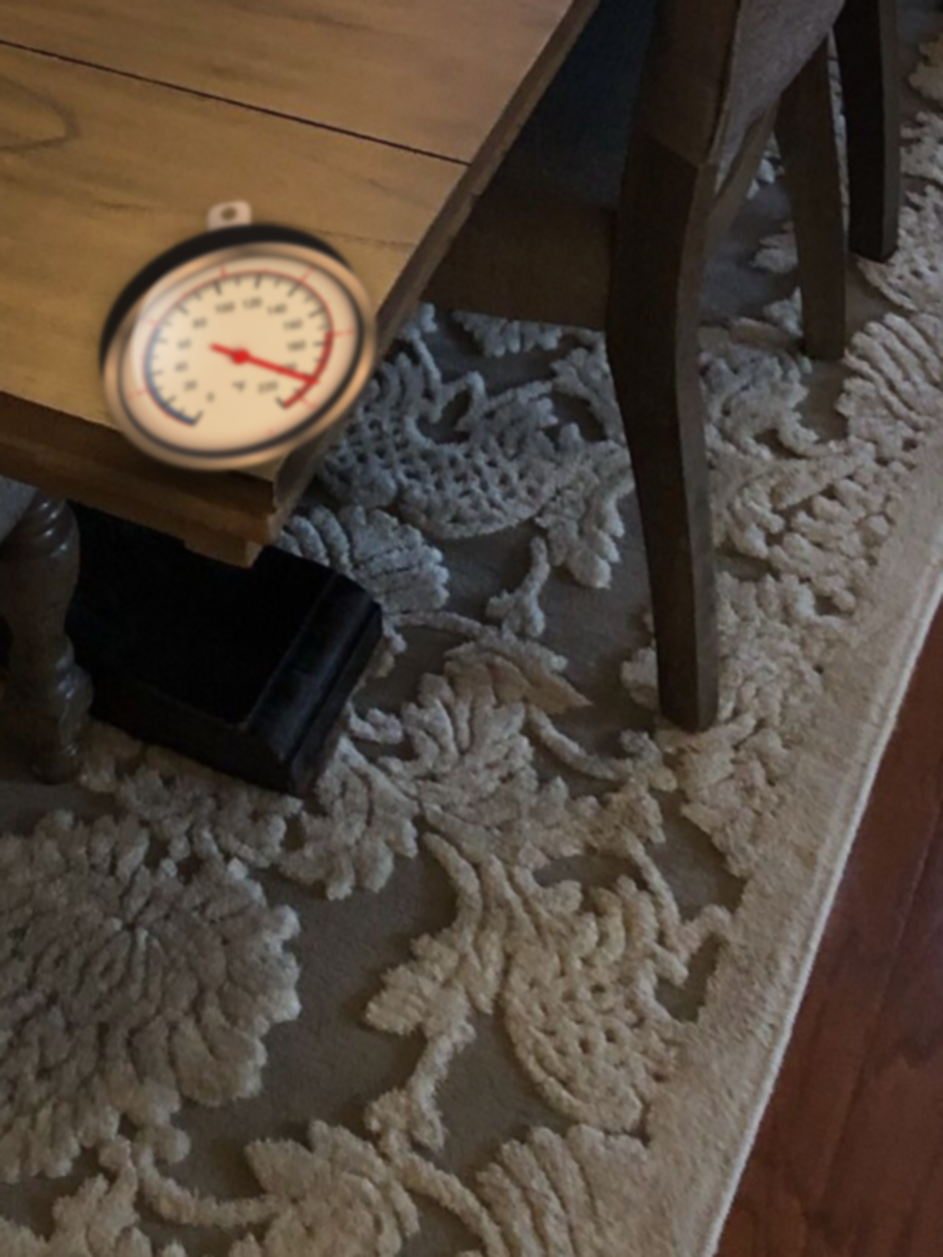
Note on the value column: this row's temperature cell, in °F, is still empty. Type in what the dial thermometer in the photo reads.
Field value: 200 °F
